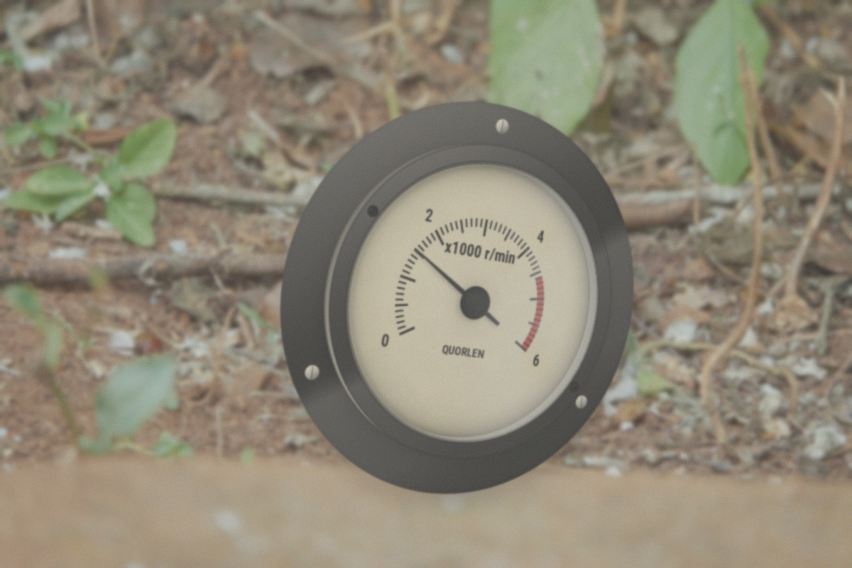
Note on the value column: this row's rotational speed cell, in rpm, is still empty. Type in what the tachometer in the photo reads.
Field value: 1500 rpm
